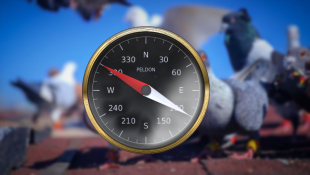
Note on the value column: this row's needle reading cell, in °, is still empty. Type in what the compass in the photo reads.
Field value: 300 °
